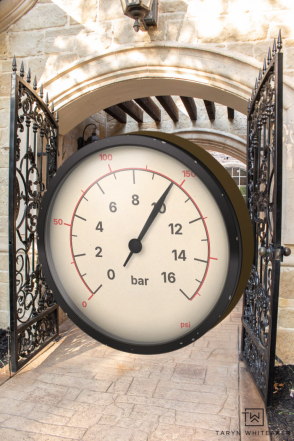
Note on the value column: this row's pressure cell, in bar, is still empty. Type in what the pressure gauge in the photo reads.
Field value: 10 bar
